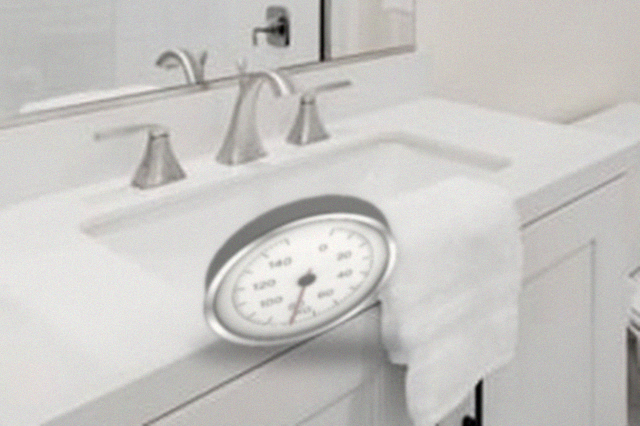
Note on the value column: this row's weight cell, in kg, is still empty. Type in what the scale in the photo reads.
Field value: 80 kg
